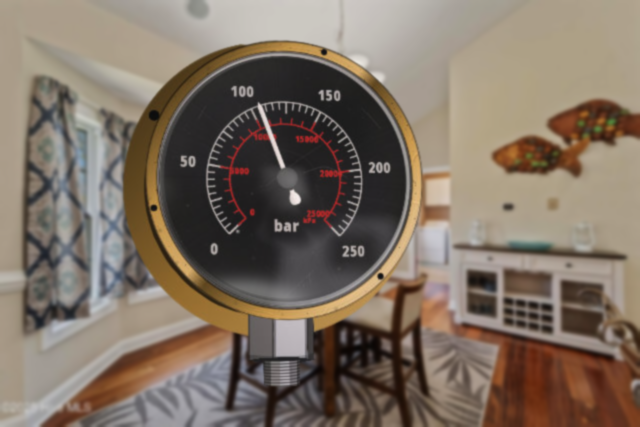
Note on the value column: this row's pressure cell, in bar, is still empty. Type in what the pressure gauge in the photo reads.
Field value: 105 bar
